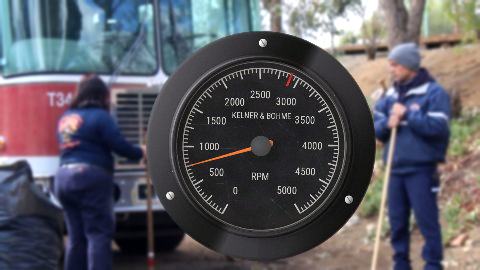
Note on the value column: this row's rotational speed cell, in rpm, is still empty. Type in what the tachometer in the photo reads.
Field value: 750 rpm
